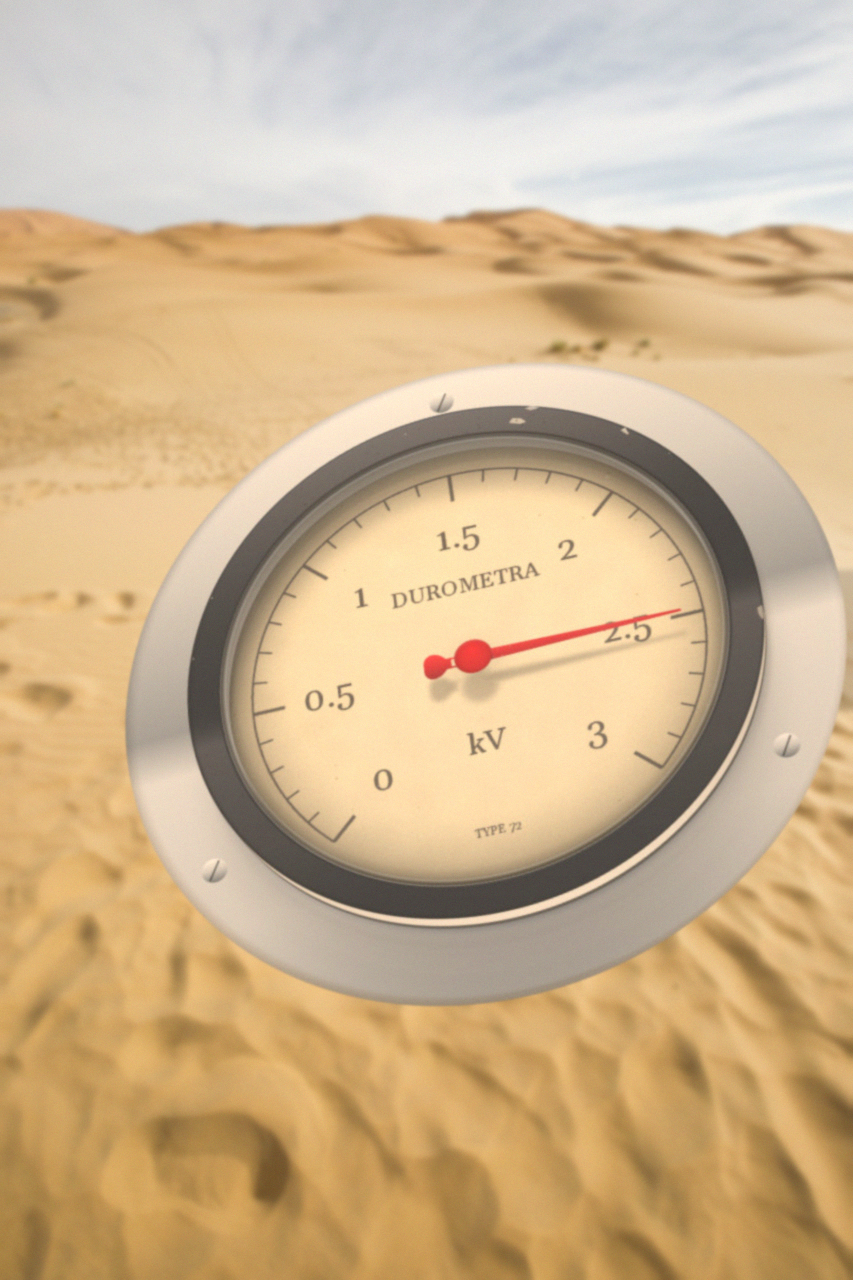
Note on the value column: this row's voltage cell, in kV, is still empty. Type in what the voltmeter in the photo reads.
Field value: 2.5 kV
